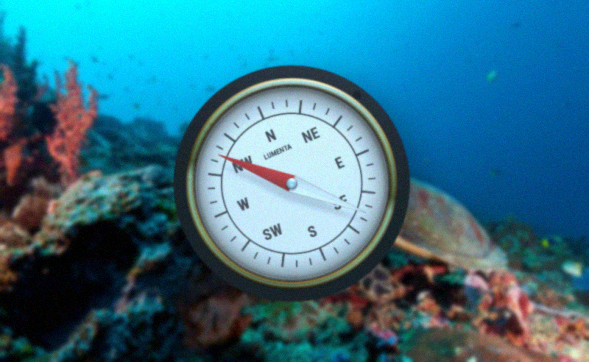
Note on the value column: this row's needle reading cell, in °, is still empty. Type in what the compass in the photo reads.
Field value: 315 °
